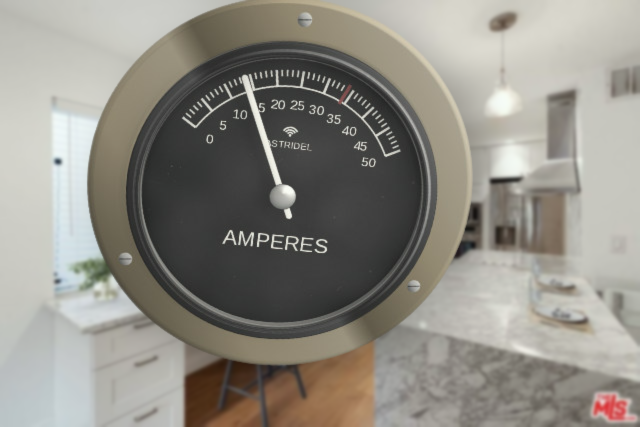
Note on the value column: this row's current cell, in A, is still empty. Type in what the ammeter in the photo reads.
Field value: 14 A
